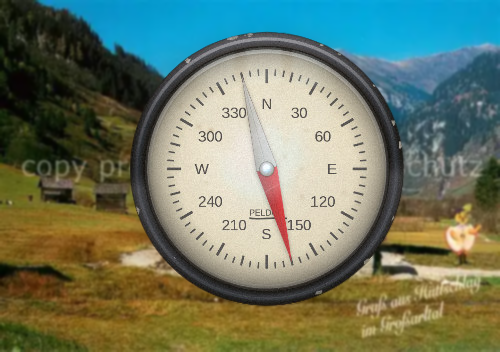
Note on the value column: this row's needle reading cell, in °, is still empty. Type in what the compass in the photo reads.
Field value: 165 °
